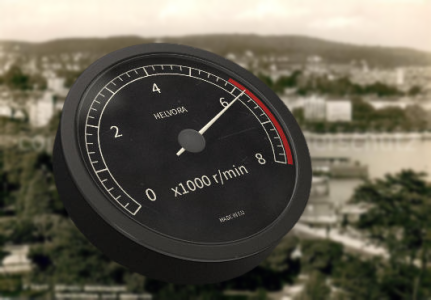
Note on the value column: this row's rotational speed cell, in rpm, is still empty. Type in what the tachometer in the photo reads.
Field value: 6200 rpm
